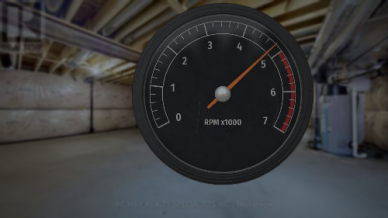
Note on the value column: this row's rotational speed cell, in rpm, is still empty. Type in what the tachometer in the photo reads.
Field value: 4800 rpm
